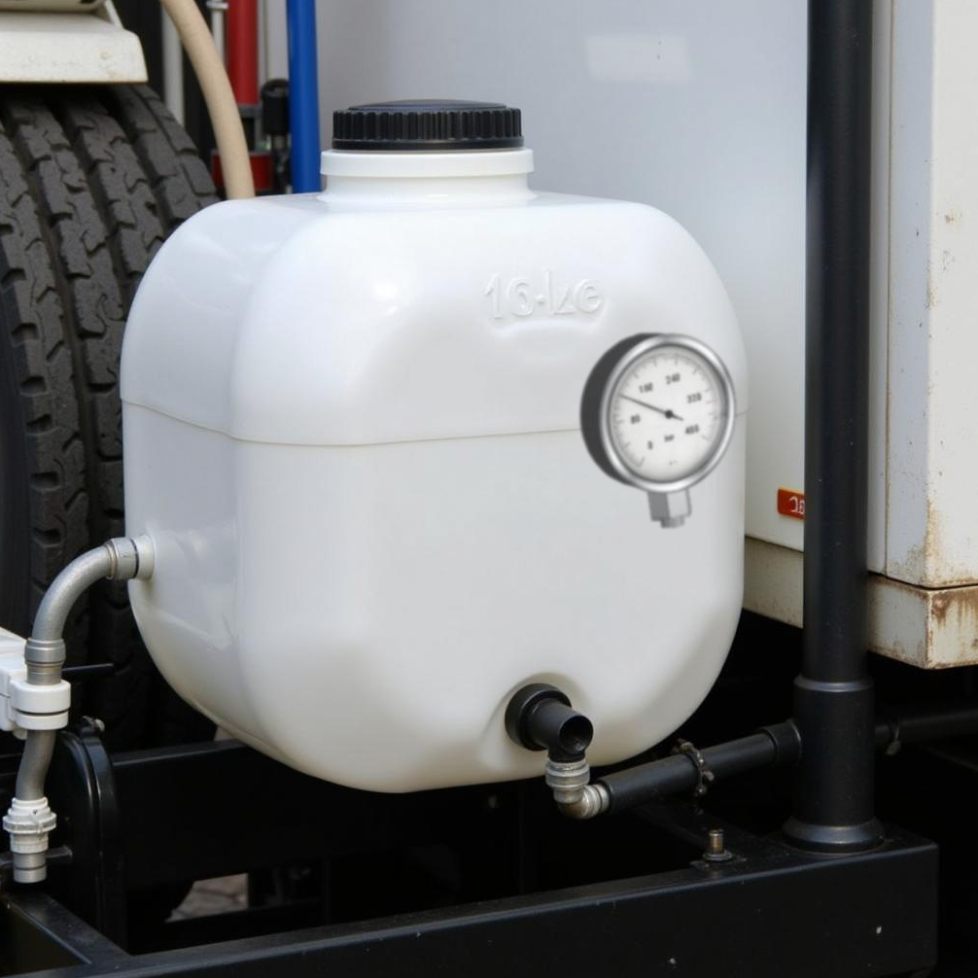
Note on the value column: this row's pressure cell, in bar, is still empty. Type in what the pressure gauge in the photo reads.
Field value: 120 bar
